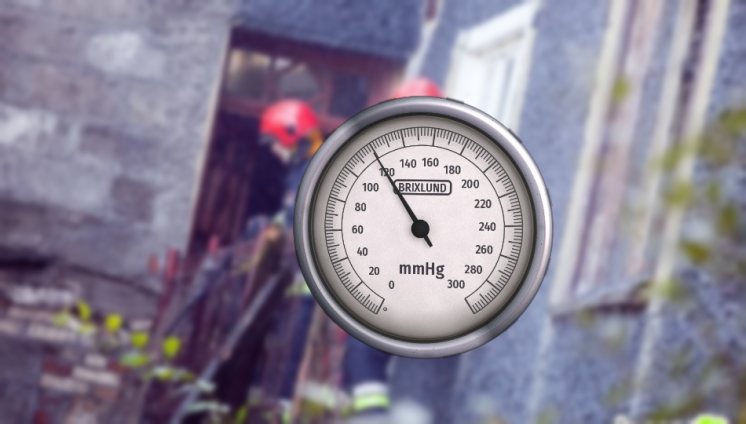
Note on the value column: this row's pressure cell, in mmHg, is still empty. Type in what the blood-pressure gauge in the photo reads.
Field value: 120 mmHg
